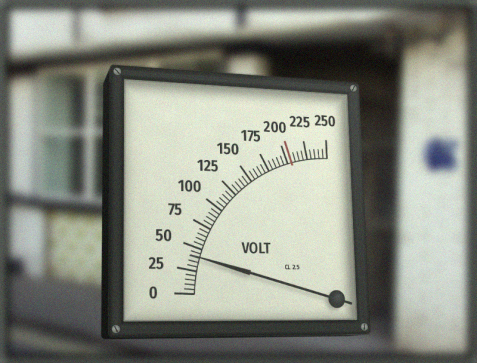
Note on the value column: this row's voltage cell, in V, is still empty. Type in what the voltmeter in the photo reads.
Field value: 40 V
